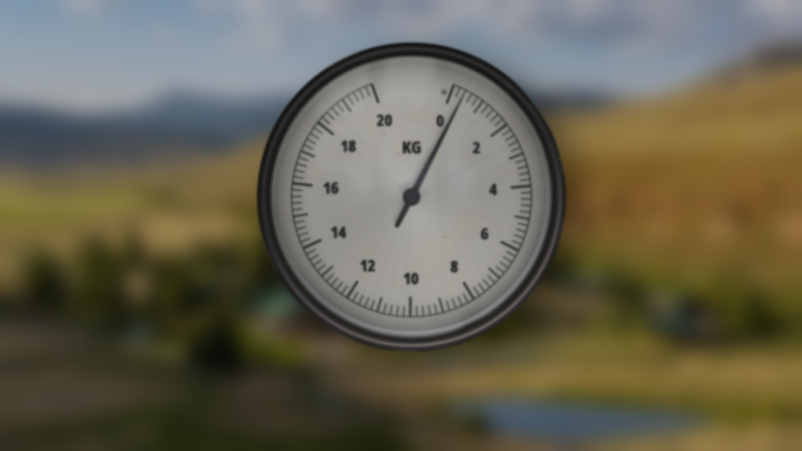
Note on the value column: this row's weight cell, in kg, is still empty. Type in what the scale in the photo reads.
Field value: 0.4 kg
